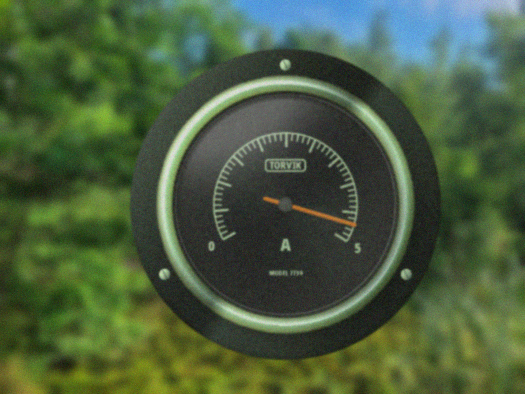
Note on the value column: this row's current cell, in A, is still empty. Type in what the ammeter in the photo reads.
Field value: 4.7 A
